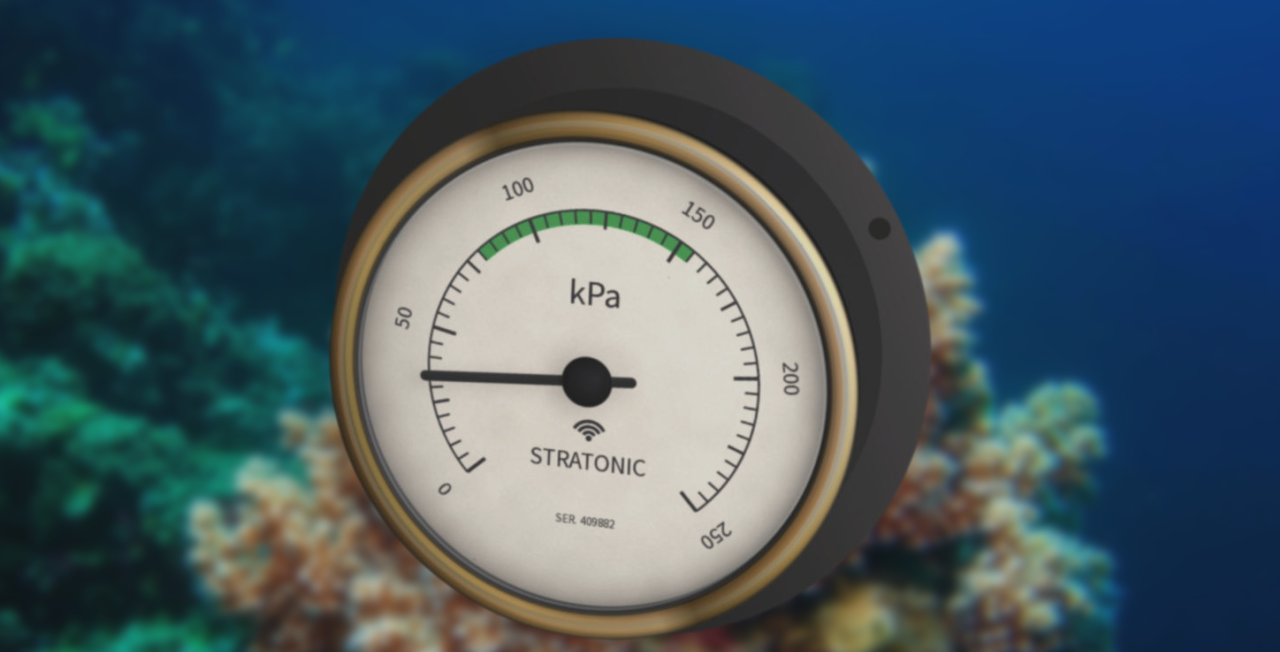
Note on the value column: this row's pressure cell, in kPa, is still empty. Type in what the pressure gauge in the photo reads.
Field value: 35 kPa
